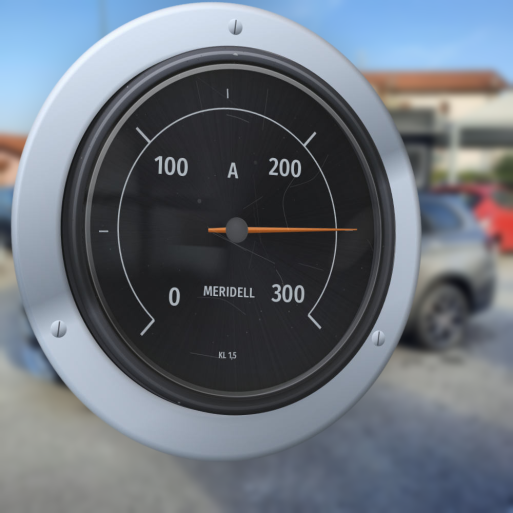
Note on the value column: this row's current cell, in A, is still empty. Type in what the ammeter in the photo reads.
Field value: 250 A
